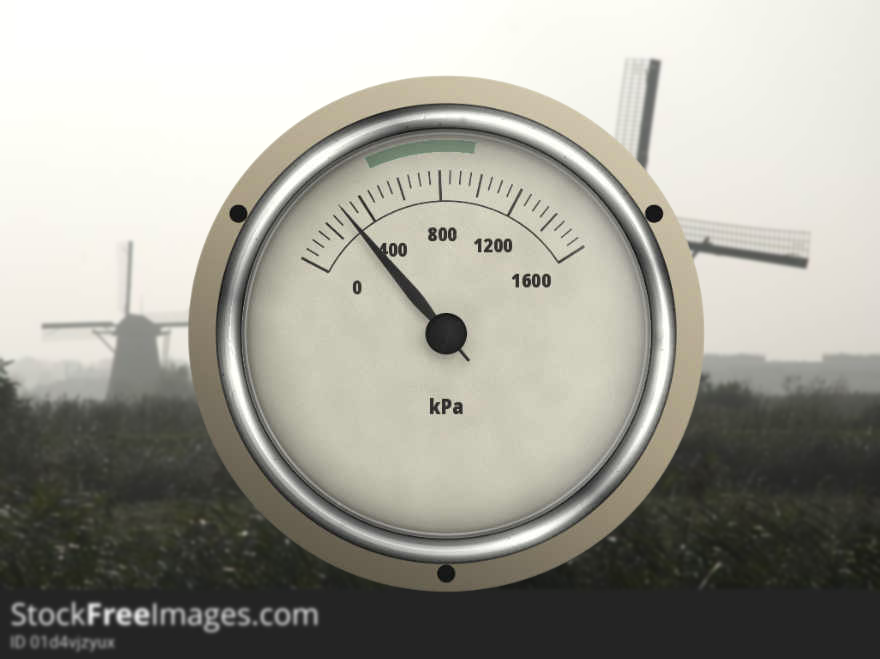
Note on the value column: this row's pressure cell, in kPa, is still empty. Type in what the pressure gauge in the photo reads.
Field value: 300 kPa
